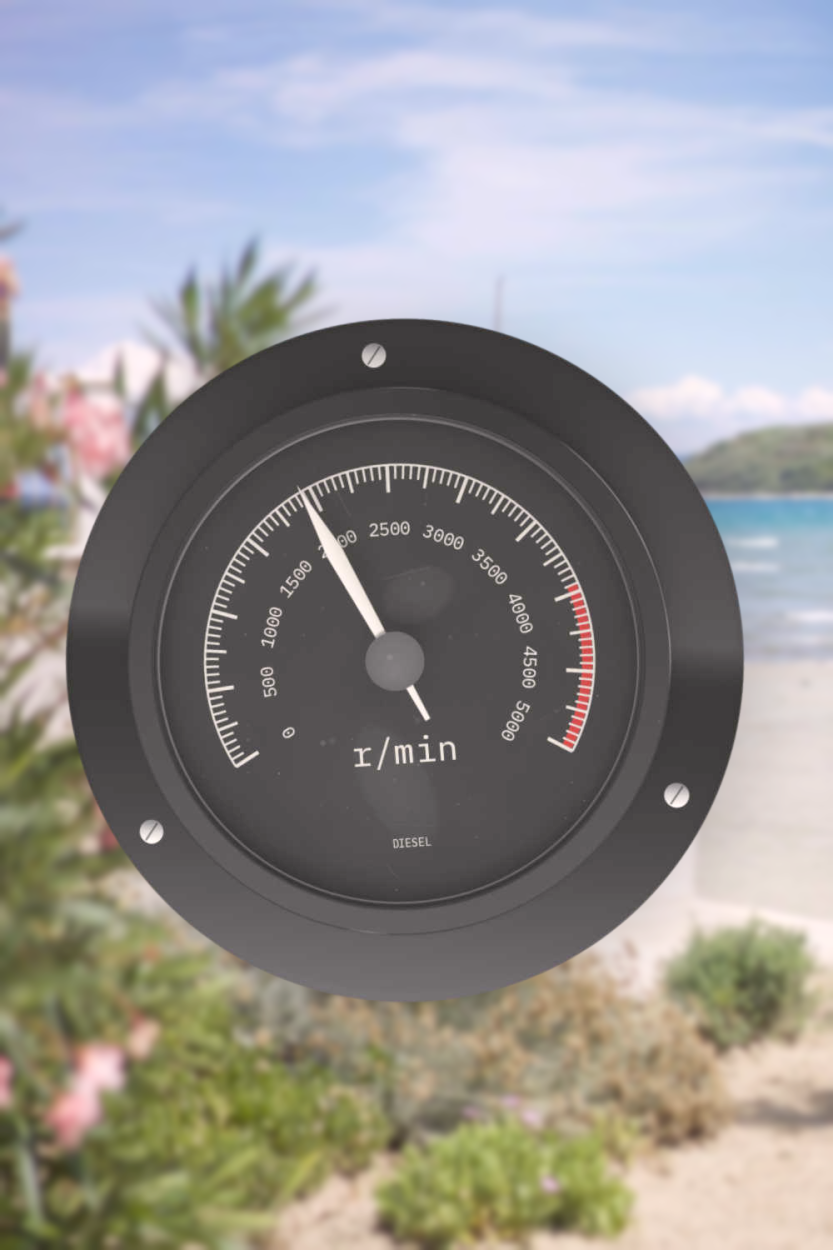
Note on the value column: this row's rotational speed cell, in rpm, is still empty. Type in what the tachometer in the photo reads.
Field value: 1950 rpm
